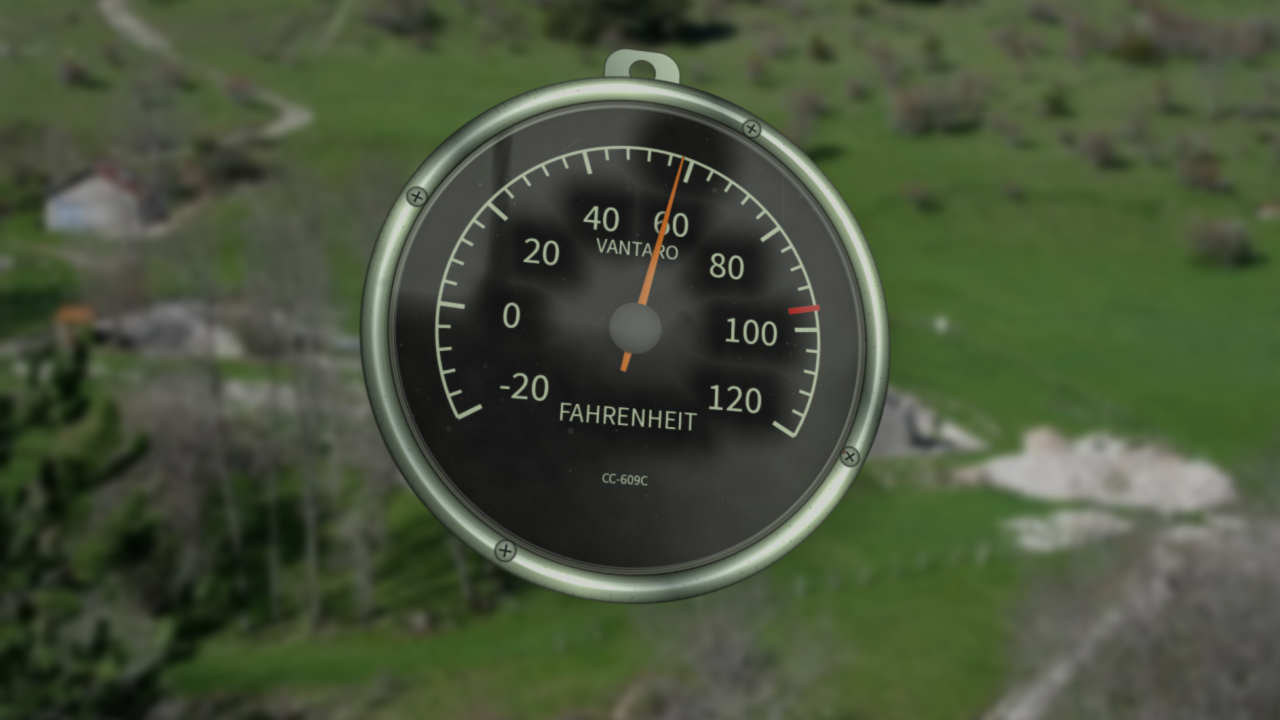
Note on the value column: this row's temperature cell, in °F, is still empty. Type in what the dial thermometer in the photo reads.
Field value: 58 °F
